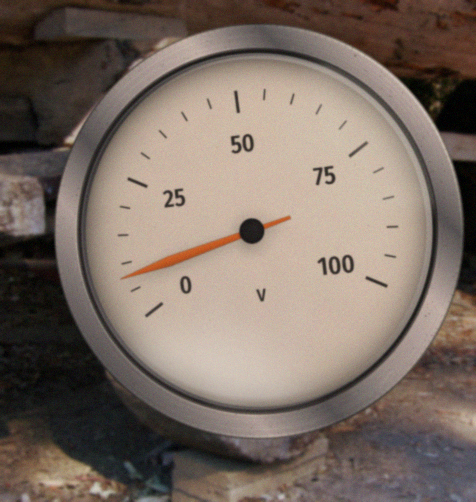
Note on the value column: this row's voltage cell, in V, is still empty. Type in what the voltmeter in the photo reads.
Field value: 7.5 V
